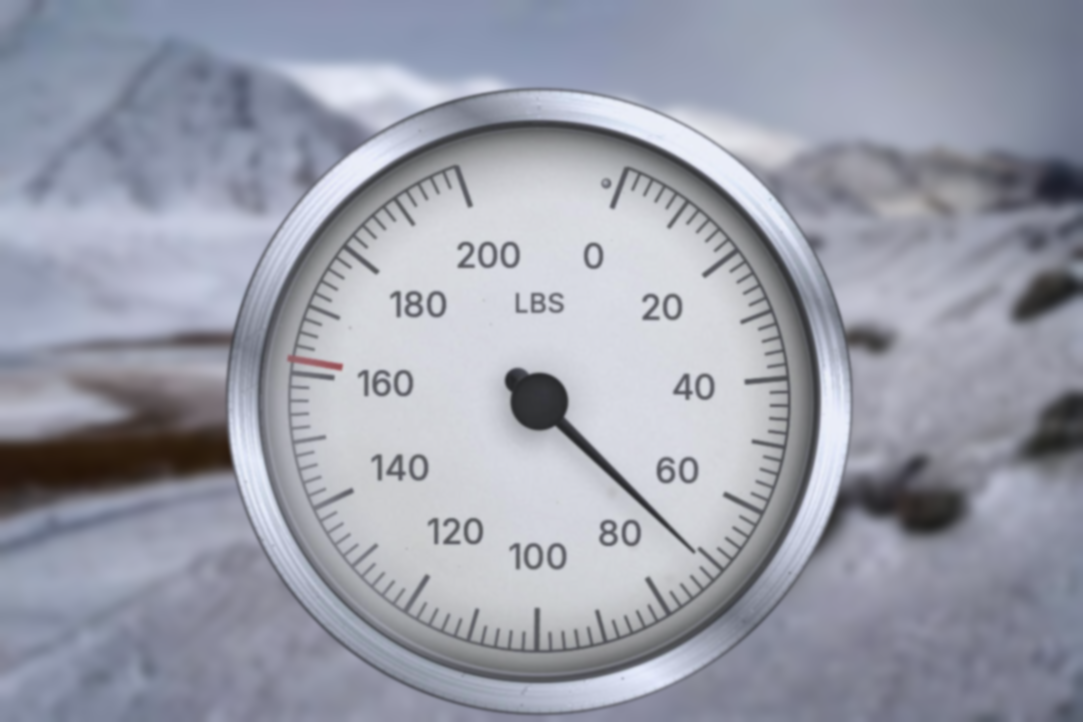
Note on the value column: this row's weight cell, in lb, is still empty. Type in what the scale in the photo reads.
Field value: 71 lb
